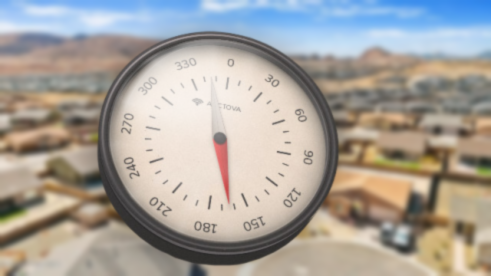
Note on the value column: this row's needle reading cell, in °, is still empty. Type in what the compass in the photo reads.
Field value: 165 °
